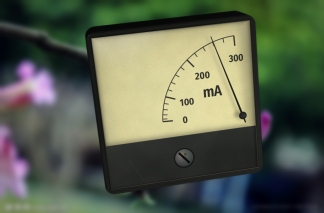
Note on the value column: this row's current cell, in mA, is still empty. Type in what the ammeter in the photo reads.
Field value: 260 mA
